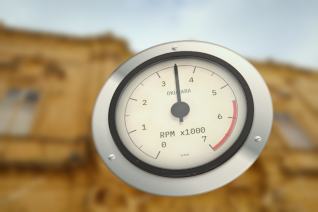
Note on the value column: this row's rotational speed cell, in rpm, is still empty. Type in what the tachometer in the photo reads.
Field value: 3500 rpm
